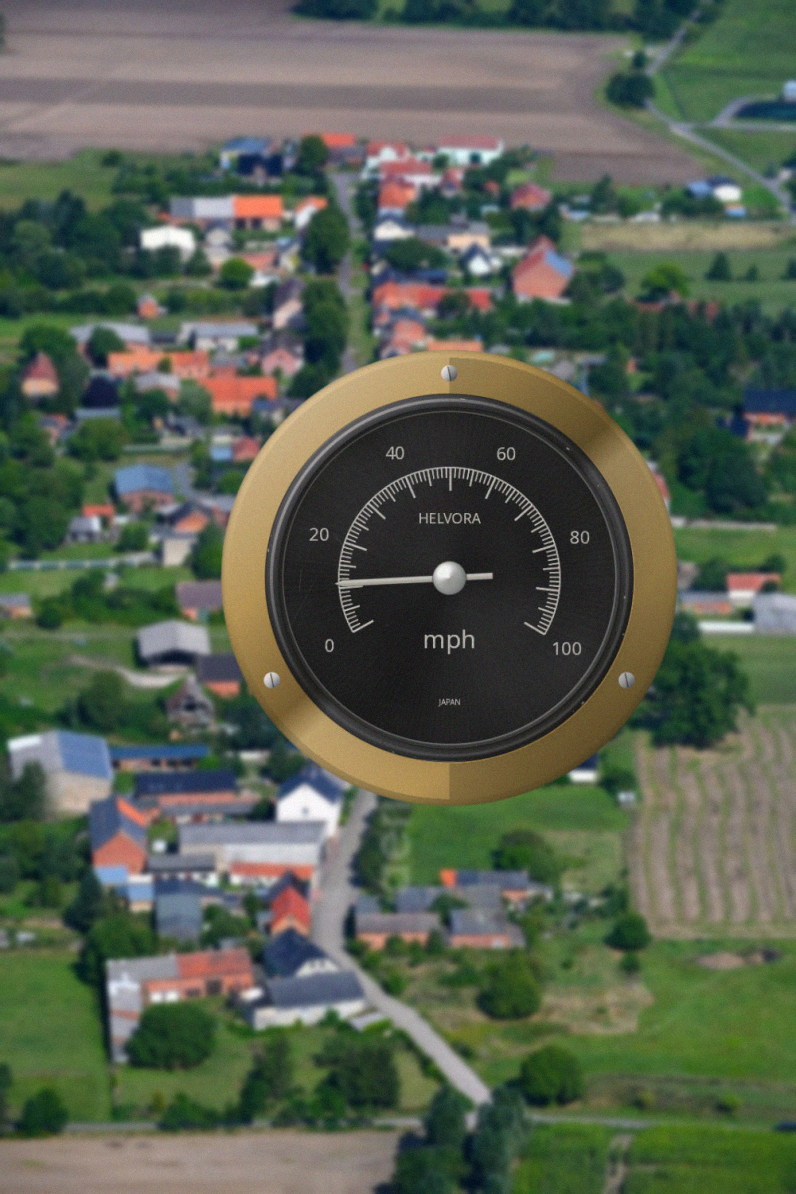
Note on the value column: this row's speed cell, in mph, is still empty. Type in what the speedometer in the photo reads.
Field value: 11 mph
